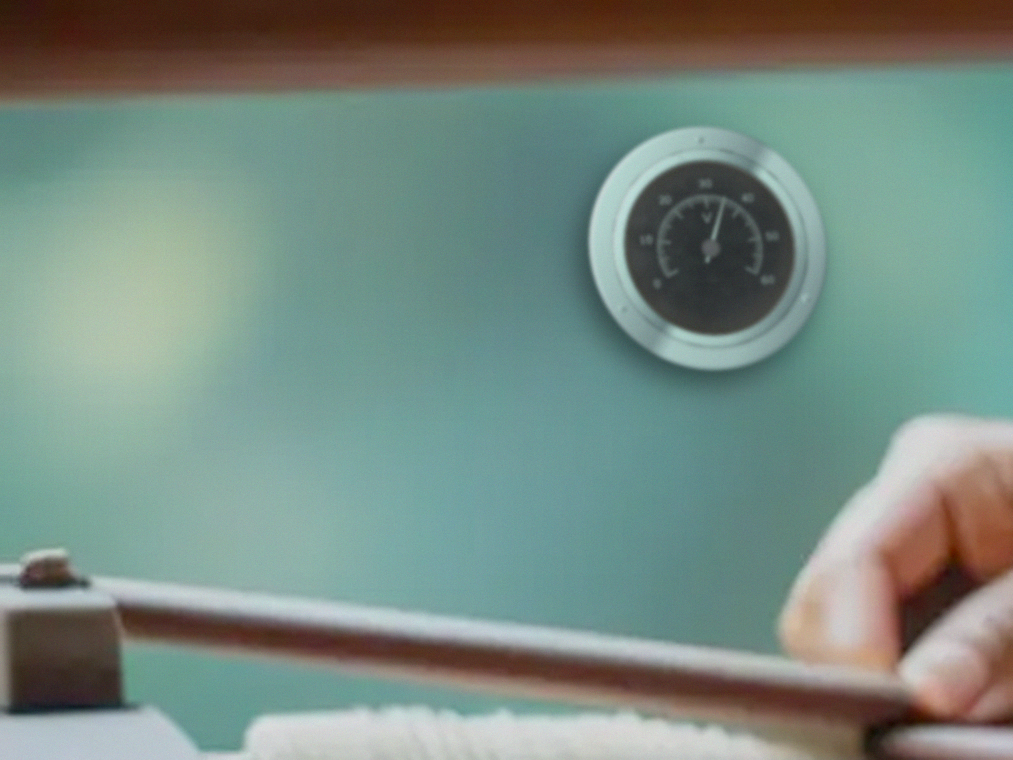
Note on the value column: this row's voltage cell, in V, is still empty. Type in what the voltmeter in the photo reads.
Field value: 35 V
